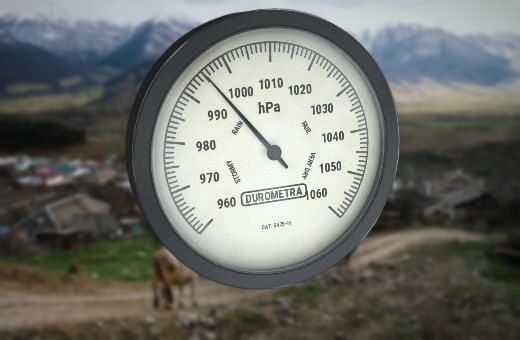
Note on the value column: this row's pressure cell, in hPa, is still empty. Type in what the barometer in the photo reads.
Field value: 995 hPa
